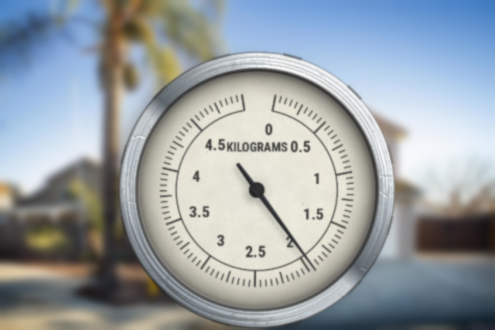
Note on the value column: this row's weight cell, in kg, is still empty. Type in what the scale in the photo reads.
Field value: 1.95 kg
